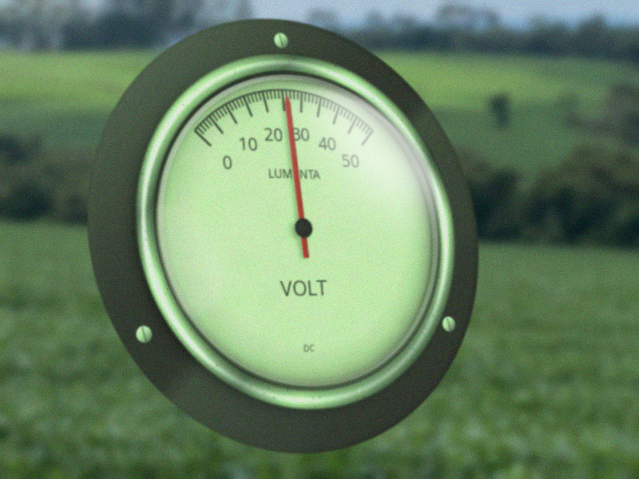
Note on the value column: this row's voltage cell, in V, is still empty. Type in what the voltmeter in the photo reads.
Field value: 25 V
